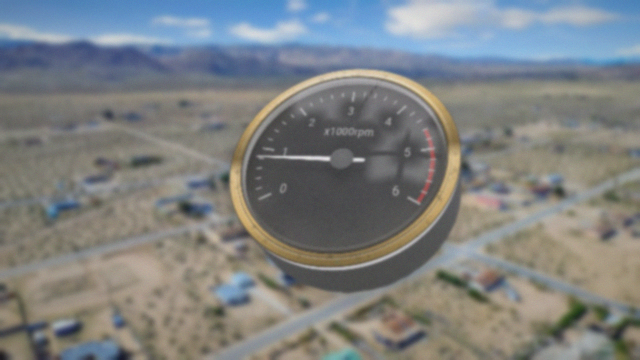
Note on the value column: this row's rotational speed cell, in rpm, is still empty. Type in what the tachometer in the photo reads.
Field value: 800 rpm
